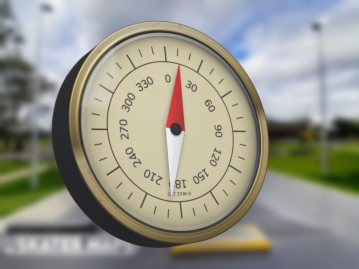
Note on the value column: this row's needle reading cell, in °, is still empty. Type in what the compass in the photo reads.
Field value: 10 °
